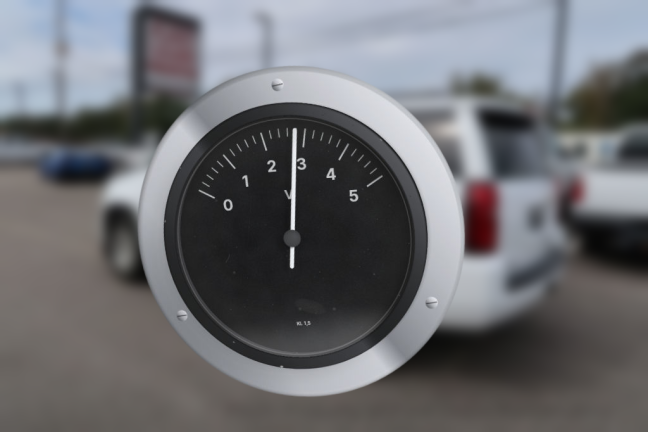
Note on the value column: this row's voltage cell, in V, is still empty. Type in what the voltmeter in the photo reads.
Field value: 2.8 V
